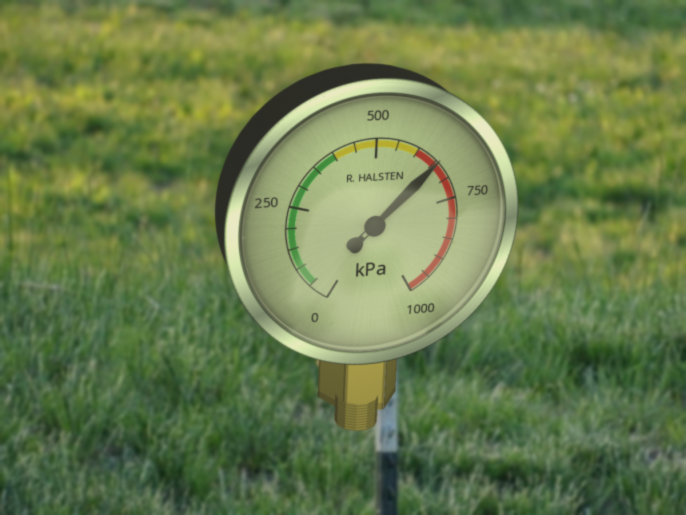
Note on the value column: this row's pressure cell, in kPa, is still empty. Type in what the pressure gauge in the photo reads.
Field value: 650 kPa
